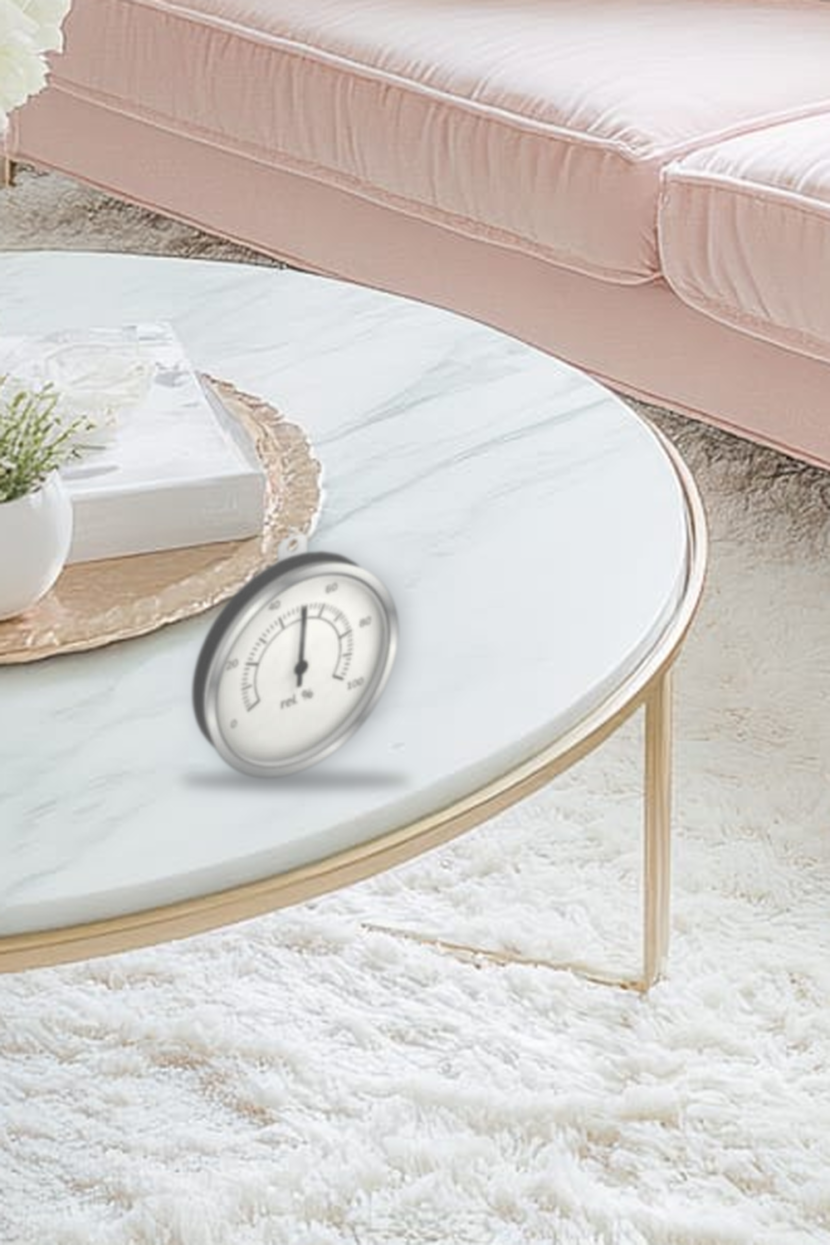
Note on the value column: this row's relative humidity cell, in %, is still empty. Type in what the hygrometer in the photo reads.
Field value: 50 %
